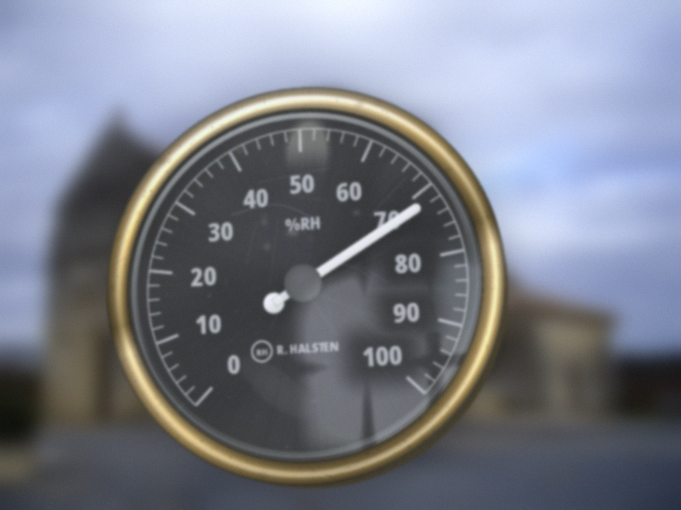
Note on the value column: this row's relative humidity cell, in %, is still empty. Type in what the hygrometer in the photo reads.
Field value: 72 %
